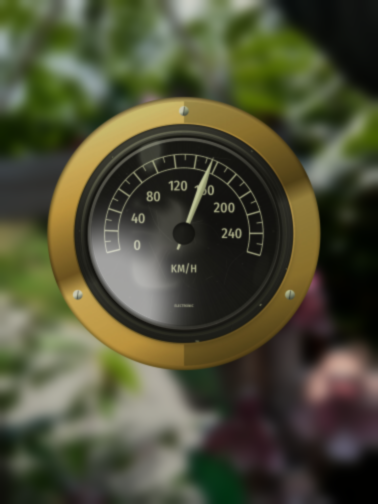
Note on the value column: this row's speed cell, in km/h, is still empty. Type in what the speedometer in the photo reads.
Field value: 155 km/h
